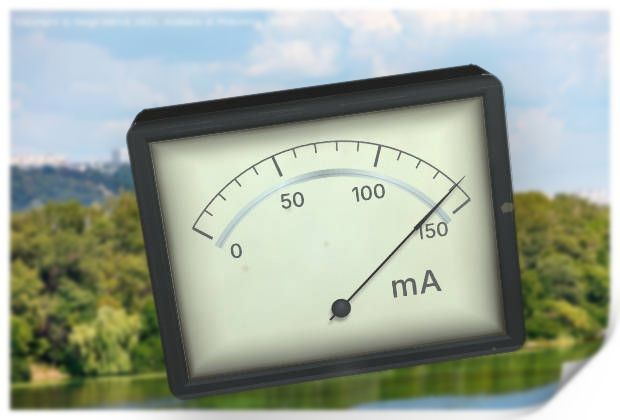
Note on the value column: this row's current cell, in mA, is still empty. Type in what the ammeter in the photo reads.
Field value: 140 mA
